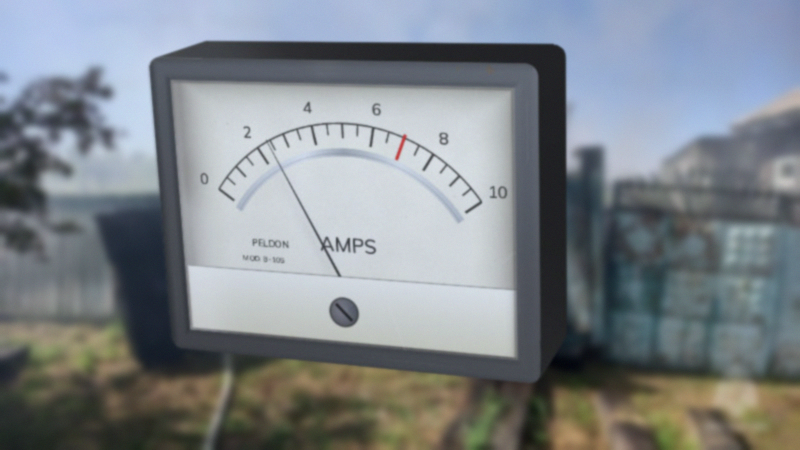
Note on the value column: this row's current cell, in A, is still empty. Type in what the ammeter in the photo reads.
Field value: 2.5 A
